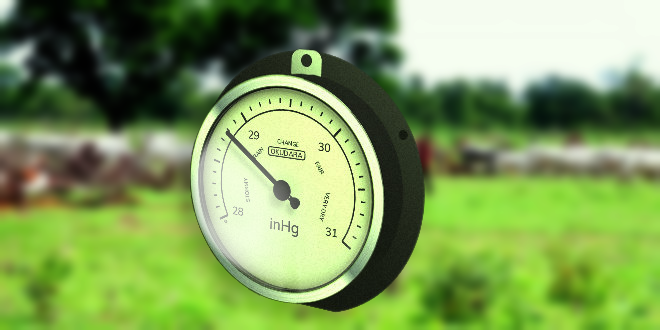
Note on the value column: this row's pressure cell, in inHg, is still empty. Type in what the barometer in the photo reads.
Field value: 28.8 inHg
